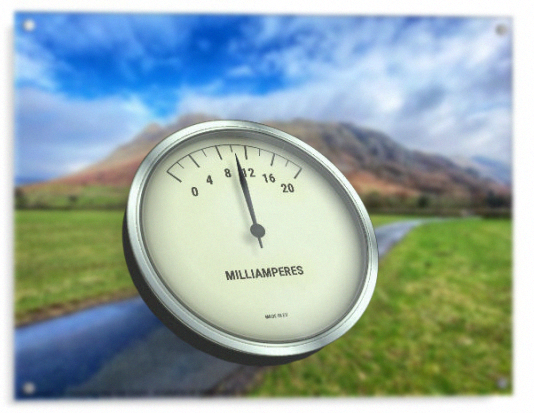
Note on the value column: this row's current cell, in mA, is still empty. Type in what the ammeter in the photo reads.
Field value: 10 mA
